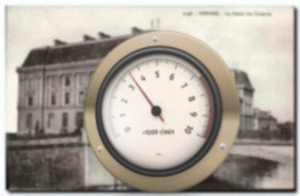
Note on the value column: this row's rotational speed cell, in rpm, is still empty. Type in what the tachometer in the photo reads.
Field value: 3500 rpm
